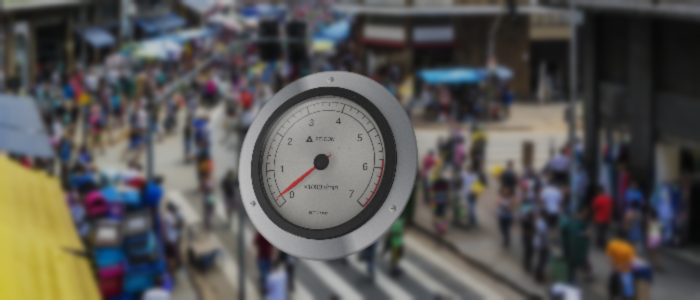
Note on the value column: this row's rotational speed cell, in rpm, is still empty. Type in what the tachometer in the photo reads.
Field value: 200 rpm
